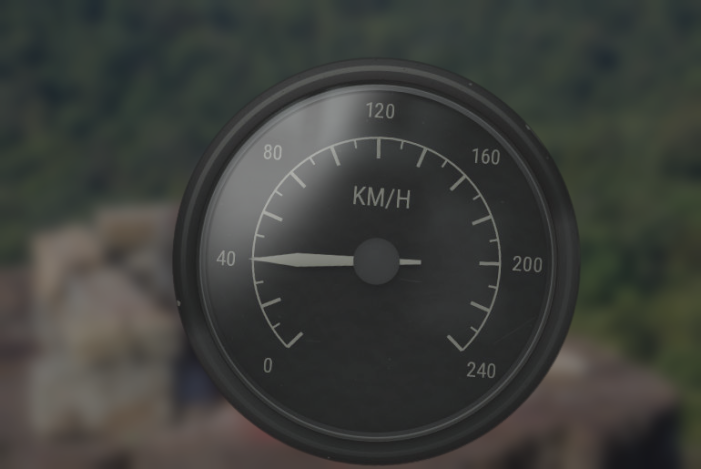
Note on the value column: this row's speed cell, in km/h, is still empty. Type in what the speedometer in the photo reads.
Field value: 40 km/h
